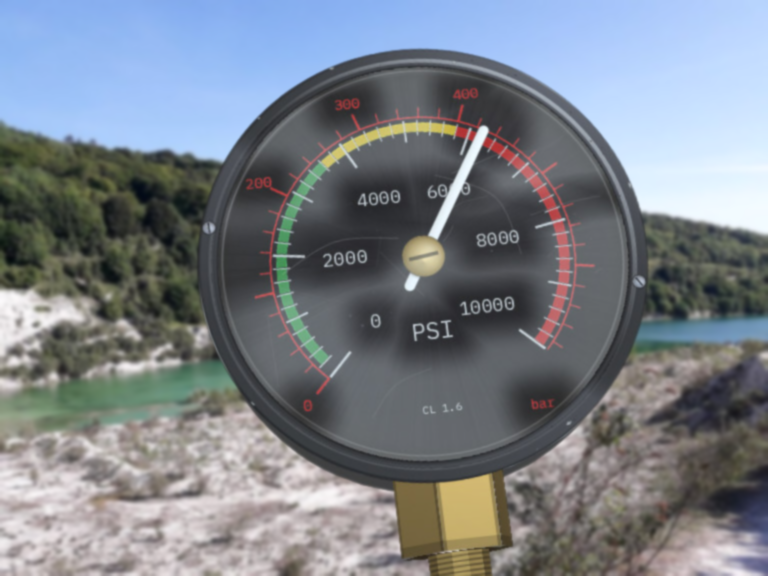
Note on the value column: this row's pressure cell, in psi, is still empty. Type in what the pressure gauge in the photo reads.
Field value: 6200 psi
